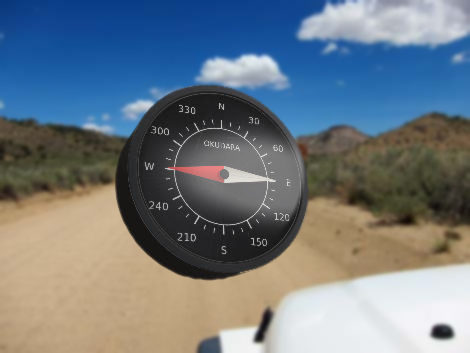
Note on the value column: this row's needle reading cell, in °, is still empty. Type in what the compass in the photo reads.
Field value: 270 °
